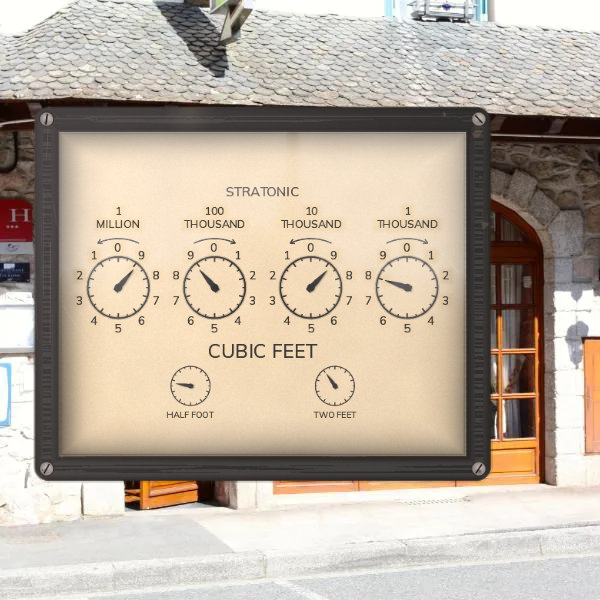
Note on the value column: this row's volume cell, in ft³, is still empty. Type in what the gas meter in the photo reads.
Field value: 888800 ft³
